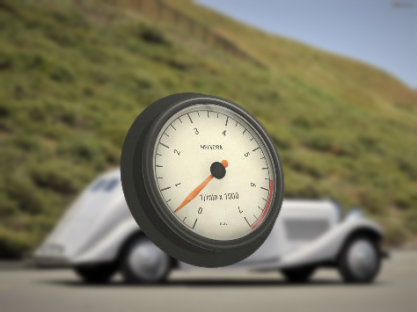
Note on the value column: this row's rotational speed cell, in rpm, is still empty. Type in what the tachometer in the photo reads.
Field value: 500 rpm
